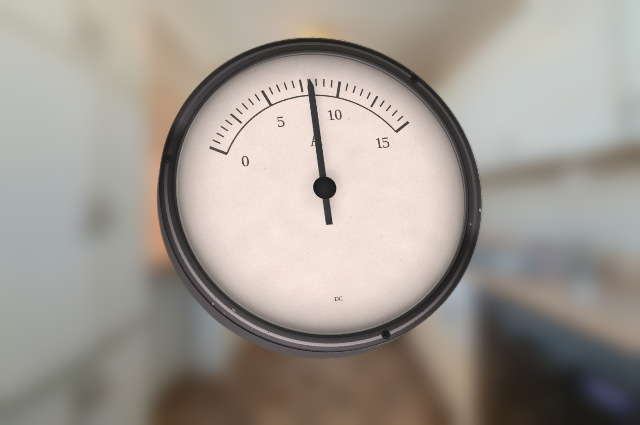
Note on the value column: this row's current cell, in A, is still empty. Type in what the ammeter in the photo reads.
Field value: 8 A
